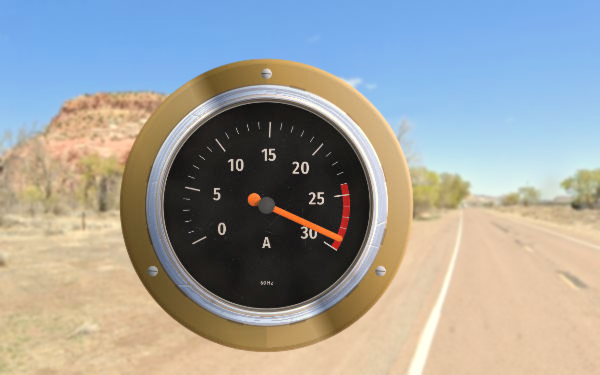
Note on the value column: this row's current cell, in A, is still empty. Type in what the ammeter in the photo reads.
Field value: 29 A
